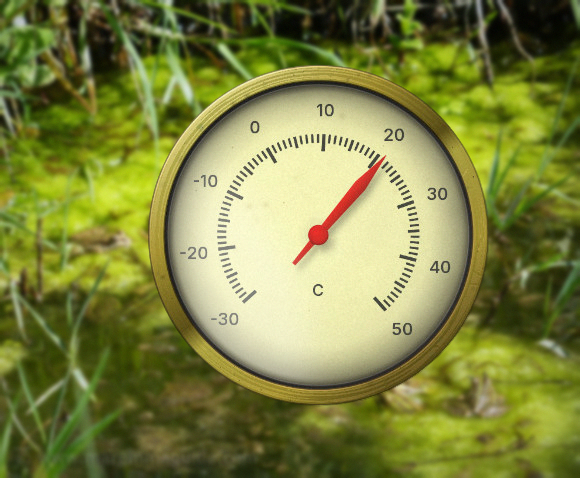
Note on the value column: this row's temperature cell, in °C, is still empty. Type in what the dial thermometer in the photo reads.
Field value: 21 °C
